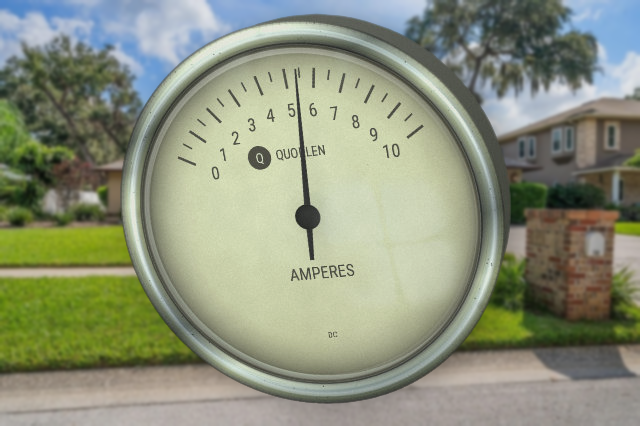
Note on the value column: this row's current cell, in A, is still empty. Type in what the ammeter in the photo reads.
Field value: 5.5 A
